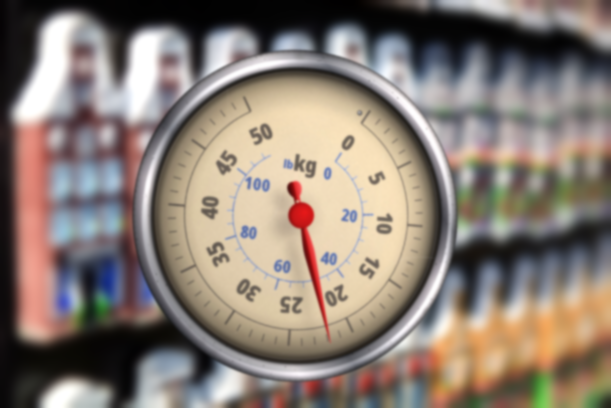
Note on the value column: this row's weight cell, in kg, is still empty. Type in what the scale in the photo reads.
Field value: 22 kg
